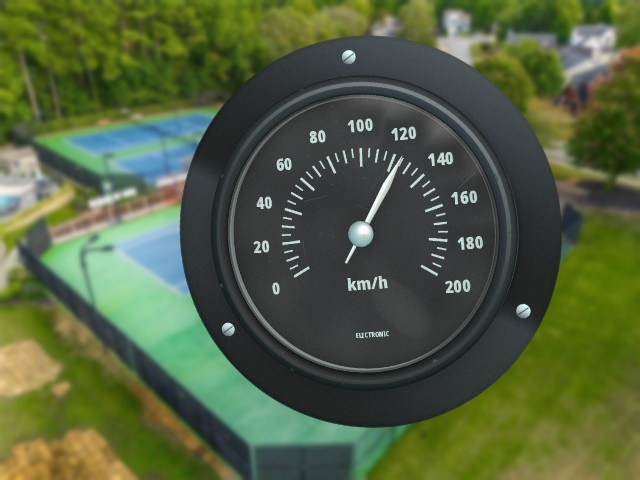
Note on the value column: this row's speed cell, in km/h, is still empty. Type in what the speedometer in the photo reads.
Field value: 125 km/h
